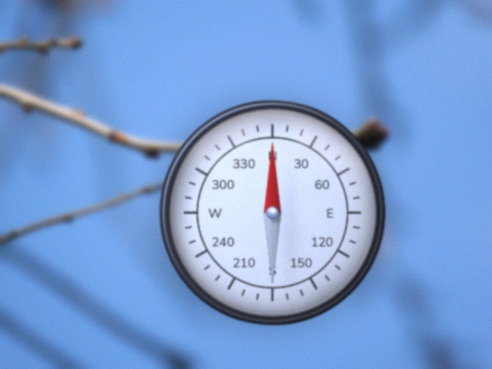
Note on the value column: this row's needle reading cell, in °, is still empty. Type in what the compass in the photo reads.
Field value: 0 °
